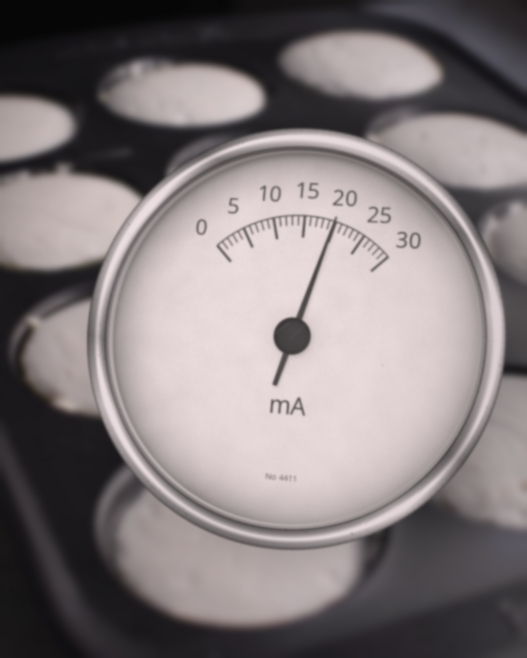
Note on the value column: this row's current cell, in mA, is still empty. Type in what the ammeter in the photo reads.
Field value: 20 mA
